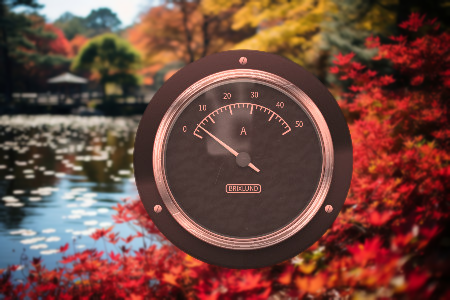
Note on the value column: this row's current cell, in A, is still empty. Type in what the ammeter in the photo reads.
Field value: 4 A
